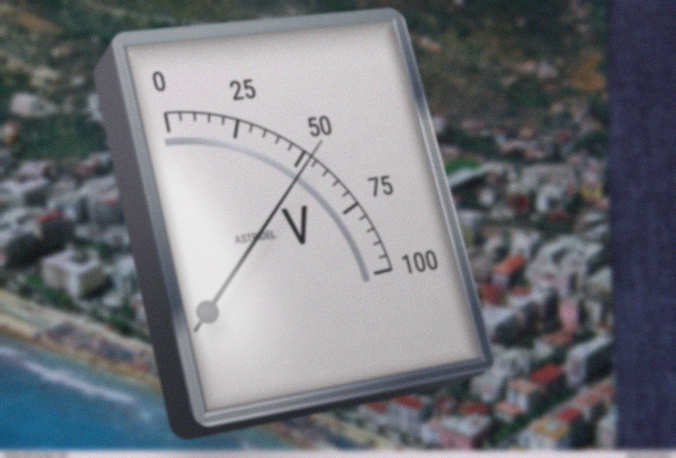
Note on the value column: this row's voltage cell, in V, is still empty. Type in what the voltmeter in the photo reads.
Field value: 52.5 V
